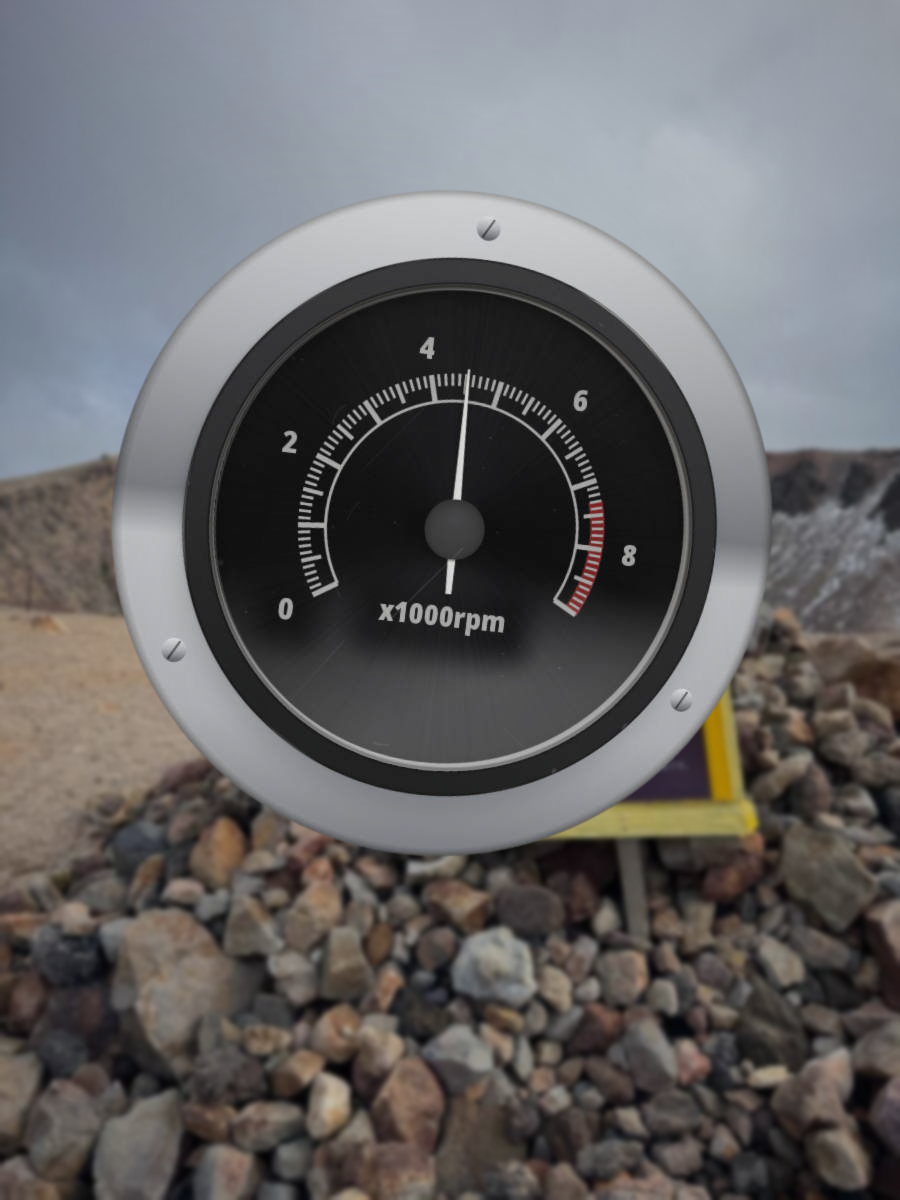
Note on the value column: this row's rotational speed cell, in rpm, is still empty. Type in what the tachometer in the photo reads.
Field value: 4500 rpm
